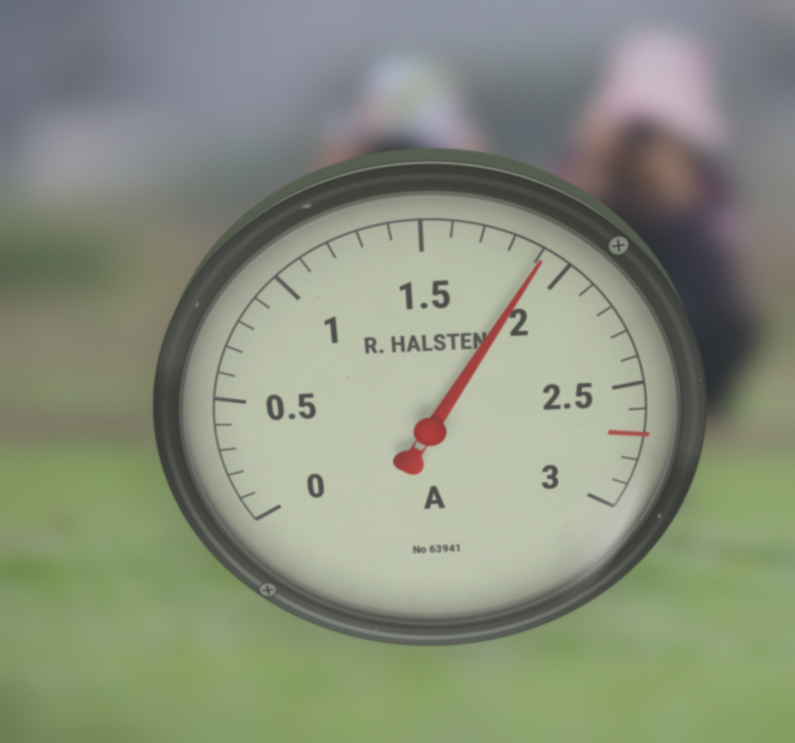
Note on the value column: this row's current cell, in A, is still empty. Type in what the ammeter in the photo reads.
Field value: 1.9 A
